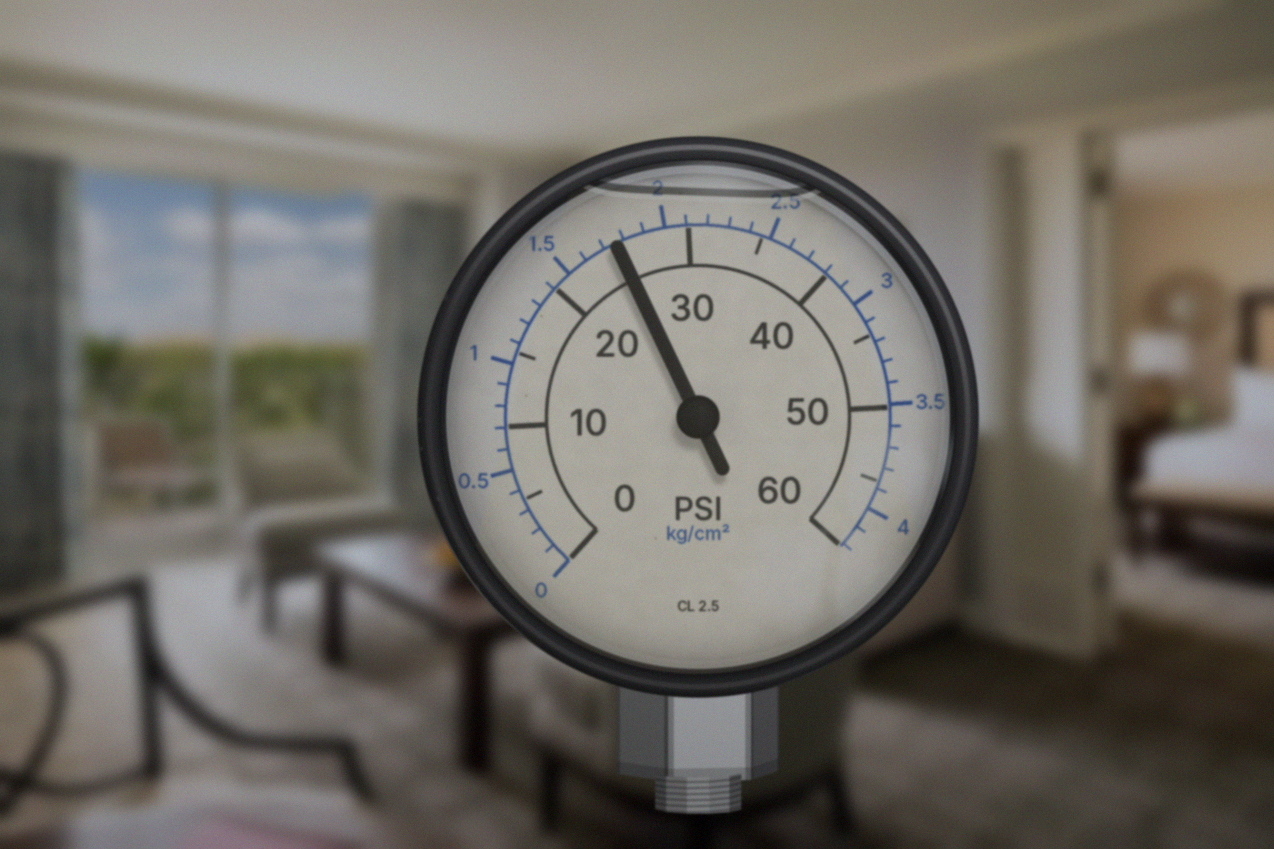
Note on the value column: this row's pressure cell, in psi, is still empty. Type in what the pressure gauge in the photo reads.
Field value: 25 psi
